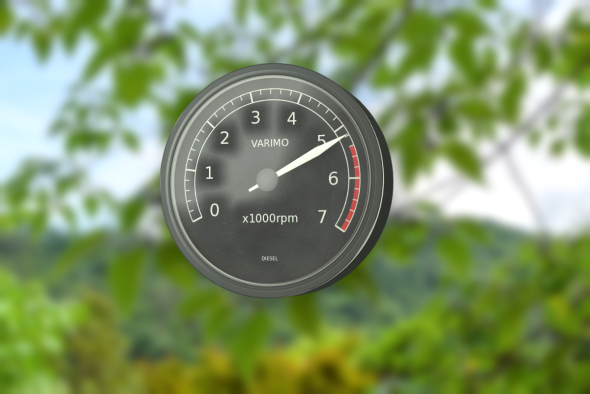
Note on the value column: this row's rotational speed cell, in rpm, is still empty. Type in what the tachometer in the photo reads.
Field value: 5200 rpm
